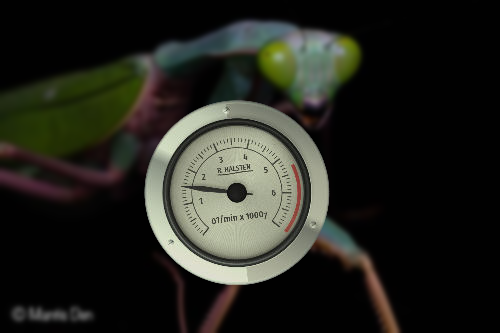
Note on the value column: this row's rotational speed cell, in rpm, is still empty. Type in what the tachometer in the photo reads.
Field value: 1500 rpm
